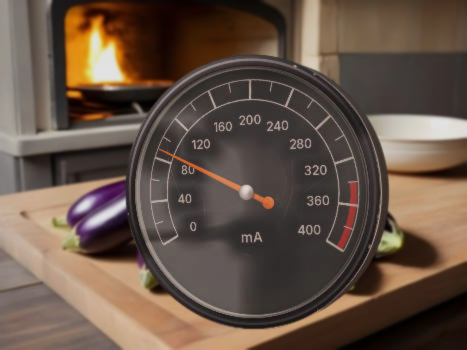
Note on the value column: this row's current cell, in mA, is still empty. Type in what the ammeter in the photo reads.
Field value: 90 mA
